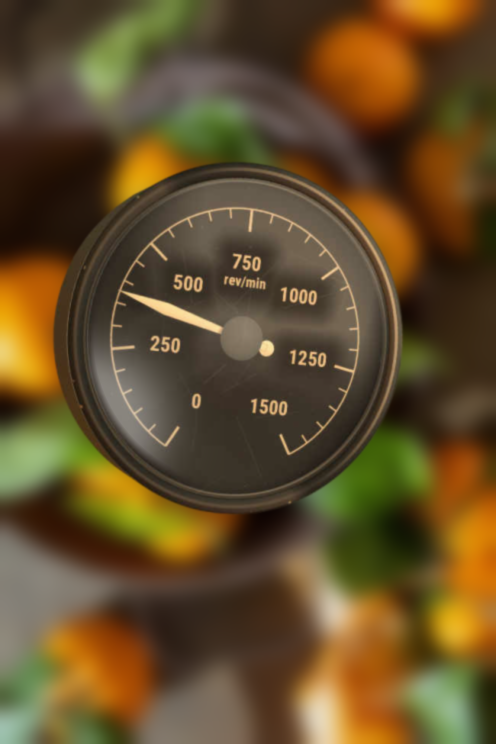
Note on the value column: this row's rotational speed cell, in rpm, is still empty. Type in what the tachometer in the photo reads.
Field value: 375 rpm
